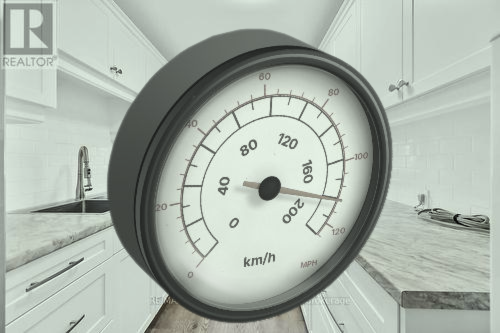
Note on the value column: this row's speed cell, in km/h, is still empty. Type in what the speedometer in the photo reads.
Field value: 180 km/h
